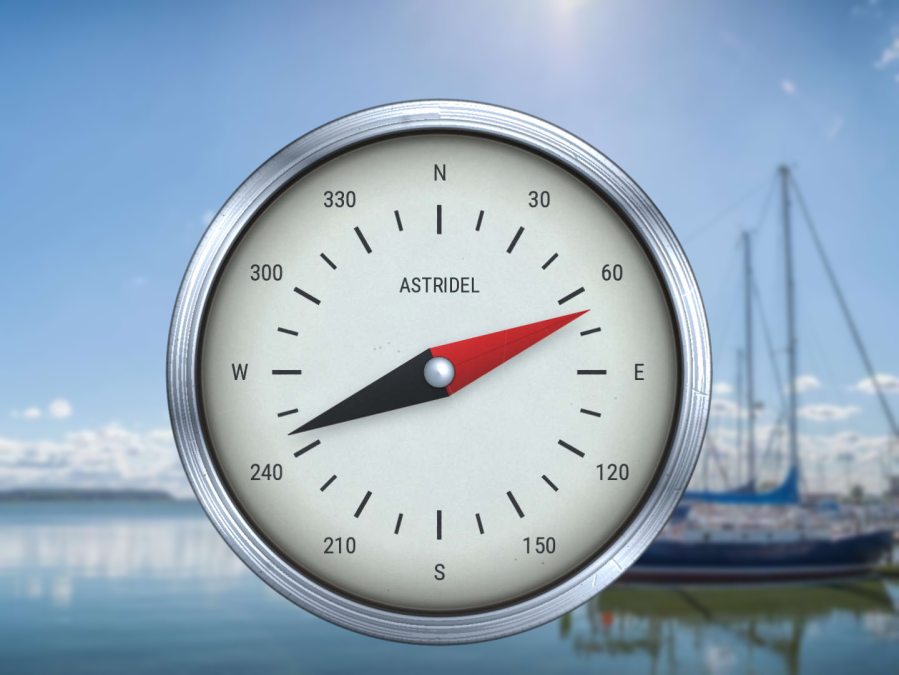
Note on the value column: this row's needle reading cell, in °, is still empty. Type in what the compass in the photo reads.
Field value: 67.5 °
